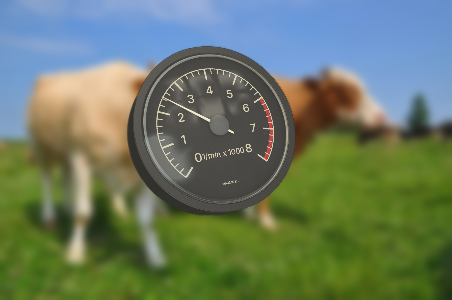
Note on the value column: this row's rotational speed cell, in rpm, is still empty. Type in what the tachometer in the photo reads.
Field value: 2400 rpm
